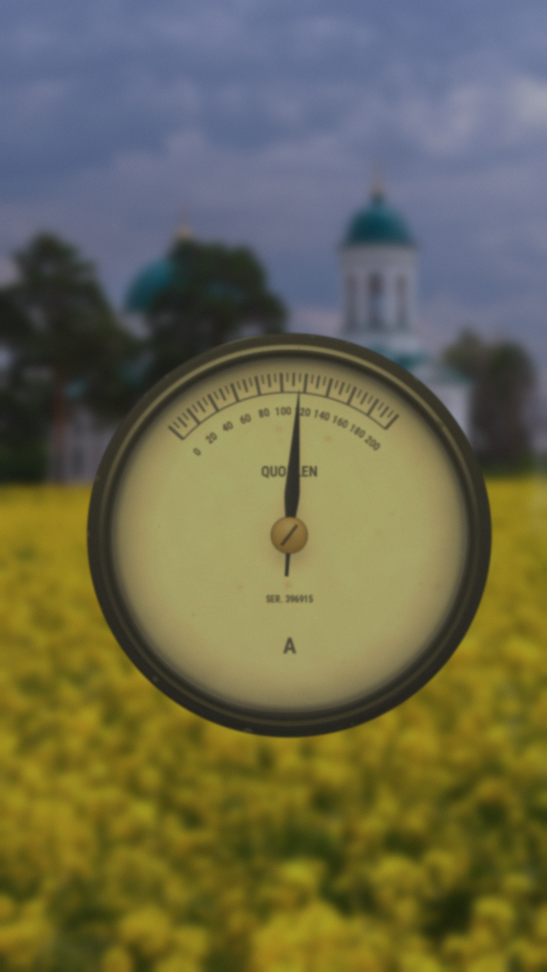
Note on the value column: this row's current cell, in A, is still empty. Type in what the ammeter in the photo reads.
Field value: 115 A
